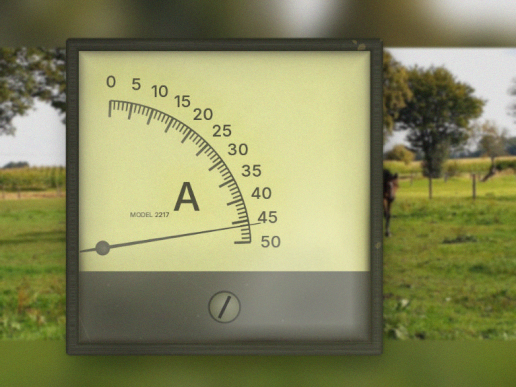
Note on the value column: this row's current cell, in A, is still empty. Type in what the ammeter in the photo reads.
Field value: 46 A
